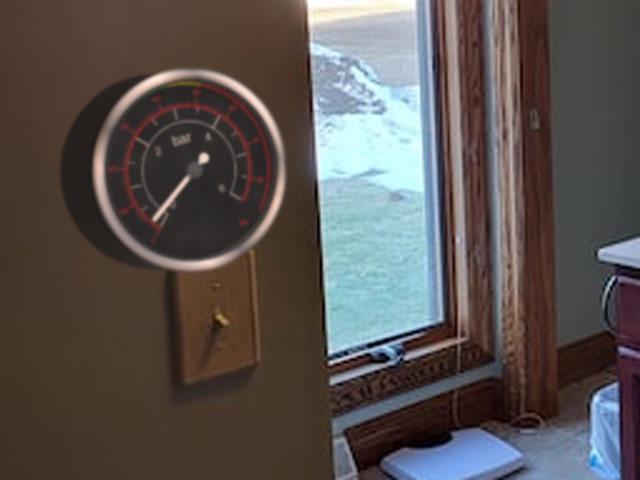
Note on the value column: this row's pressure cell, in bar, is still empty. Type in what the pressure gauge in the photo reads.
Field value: 0.25 bar
